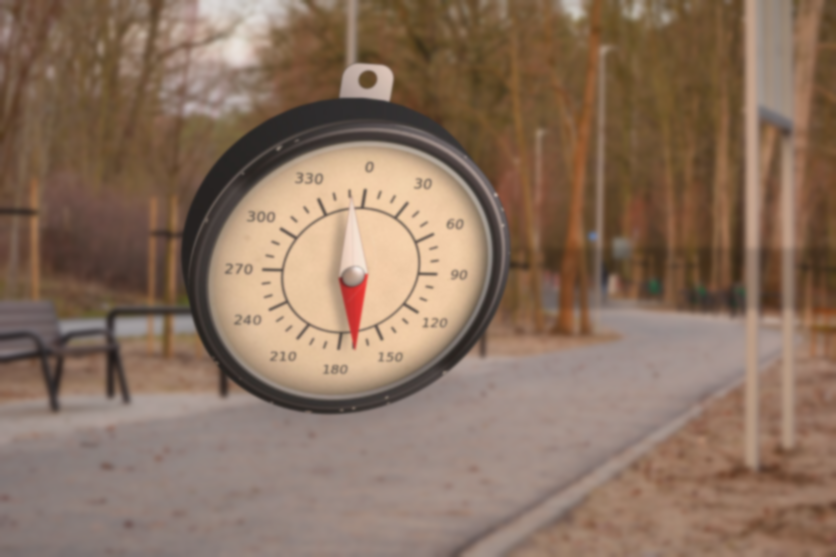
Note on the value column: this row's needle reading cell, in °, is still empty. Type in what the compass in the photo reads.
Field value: 170 °
